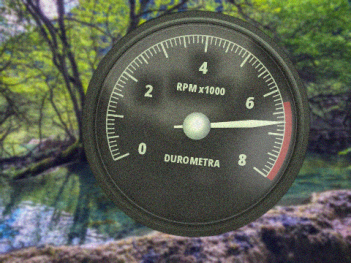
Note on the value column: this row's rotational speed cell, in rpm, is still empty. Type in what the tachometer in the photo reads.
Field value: 6700 rpm
